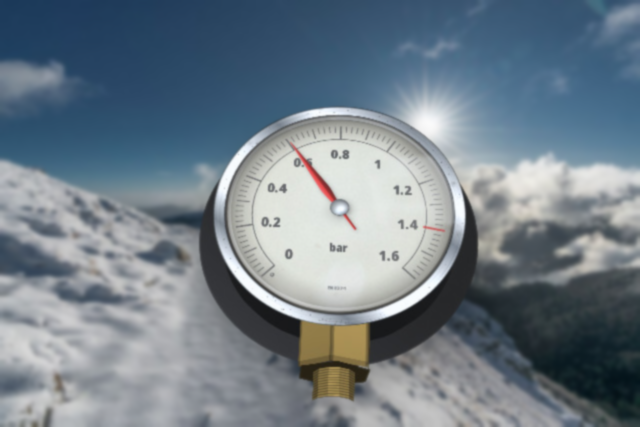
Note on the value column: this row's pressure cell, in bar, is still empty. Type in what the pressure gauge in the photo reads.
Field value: 0.6 bar
